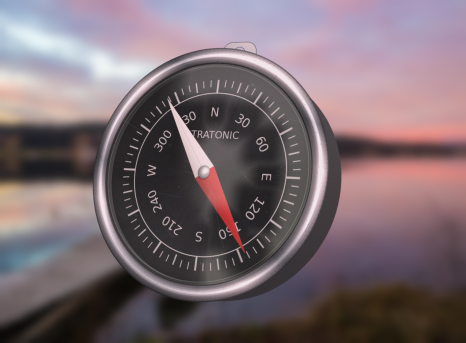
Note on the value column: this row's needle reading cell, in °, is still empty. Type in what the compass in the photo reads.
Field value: 145 °
